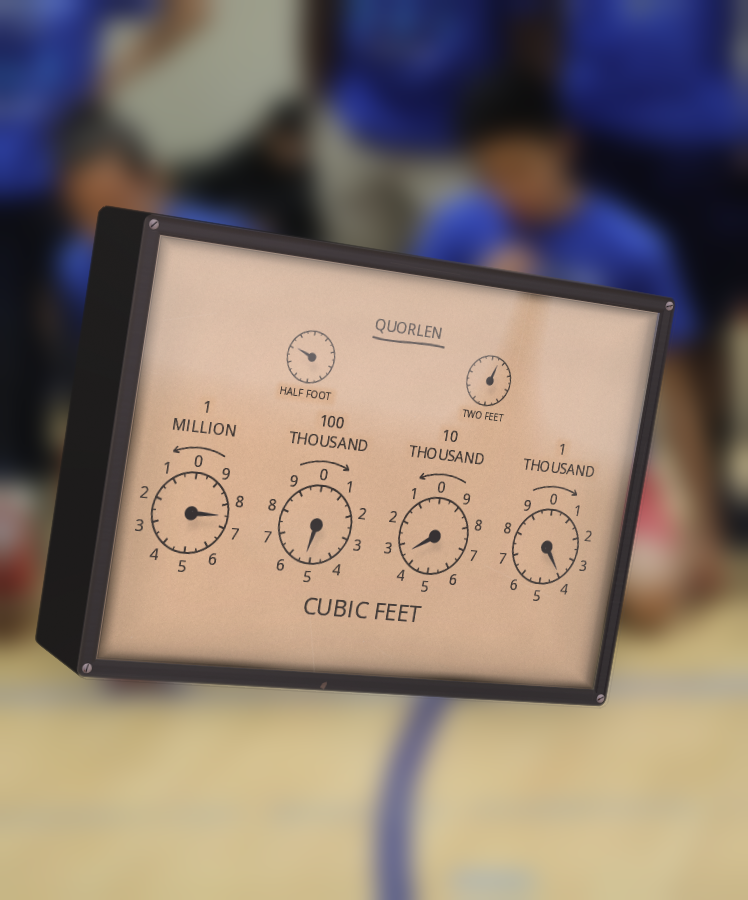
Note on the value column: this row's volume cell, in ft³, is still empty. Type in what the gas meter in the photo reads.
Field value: 753400 ft³
